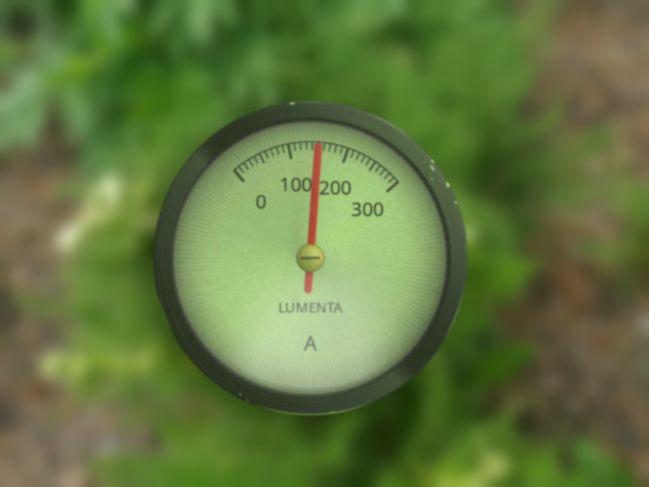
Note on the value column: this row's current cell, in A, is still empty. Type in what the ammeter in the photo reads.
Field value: 150 A
